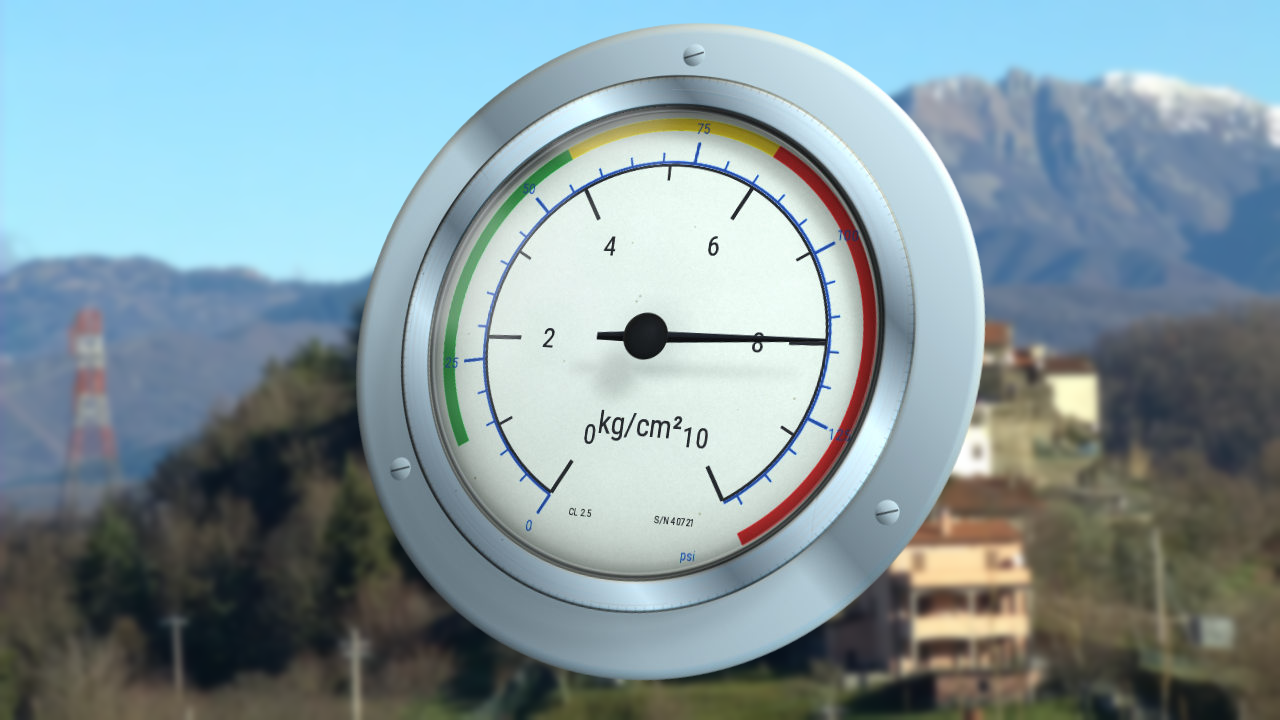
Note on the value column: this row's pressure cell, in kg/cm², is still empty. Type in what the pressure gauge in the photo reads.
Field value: 8 kg/cm²
